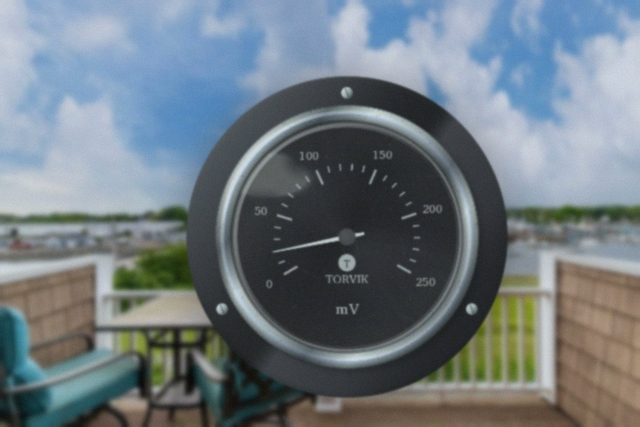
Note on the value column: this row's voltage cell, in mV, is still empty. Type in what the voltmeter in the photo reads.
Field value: 20 mV
